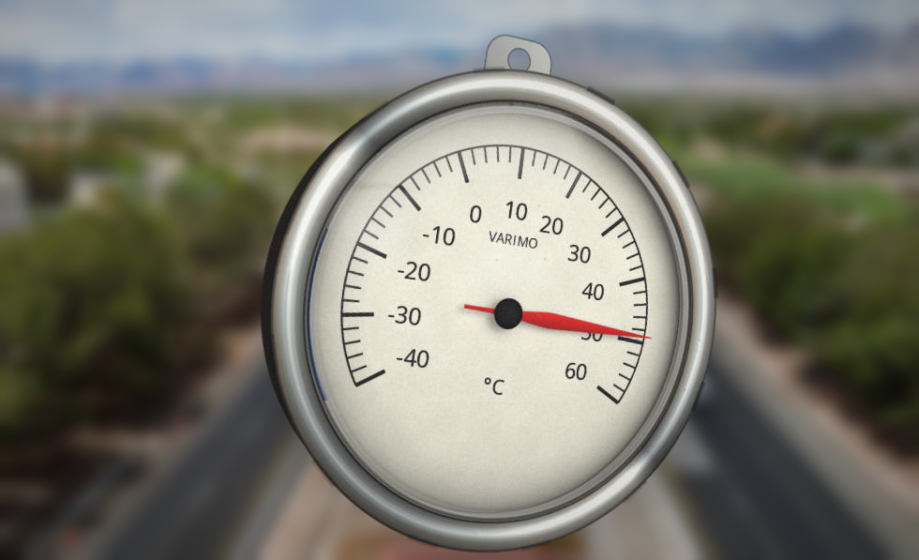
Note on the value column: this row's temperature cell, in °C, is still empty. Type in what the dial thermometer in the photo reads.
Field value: 49 °C
